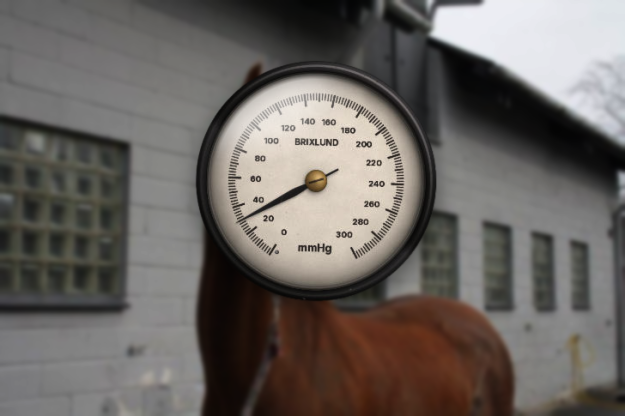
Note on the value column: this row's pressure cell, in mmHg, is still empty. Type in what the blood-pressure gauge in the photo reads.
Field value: 30 mmHg
